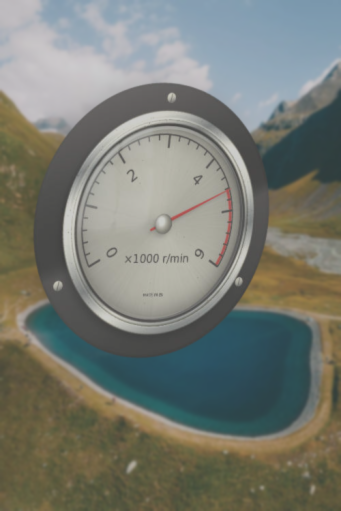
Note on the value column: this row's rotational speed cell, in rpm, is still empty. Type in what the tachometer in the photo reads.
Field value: 4600 rpm
